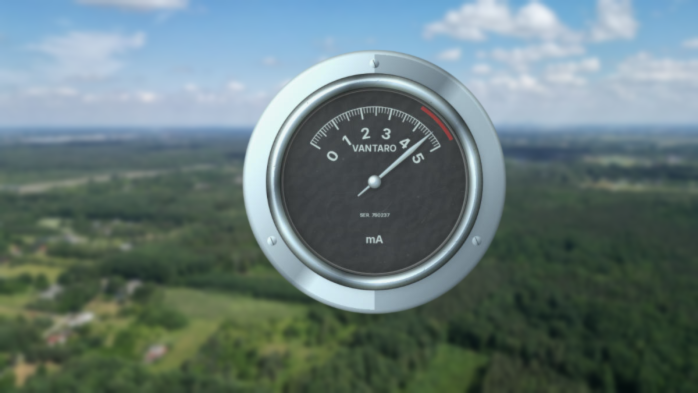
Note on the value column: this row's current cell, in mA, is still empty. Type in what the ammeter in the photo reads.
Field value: 4.5 mA
